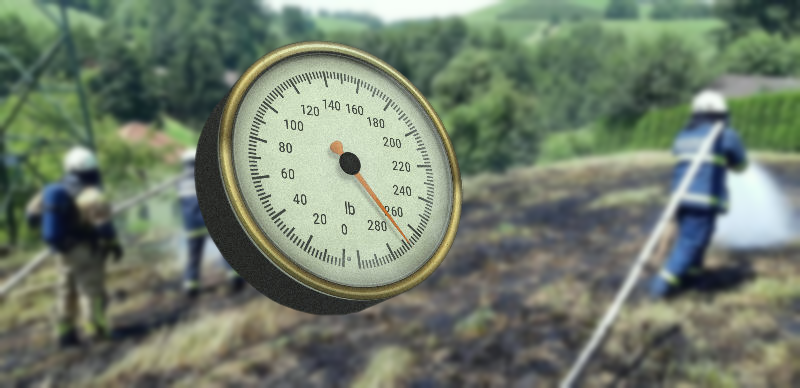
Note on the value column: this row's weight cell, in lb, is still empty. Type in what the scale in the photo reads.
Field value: 270 lb
